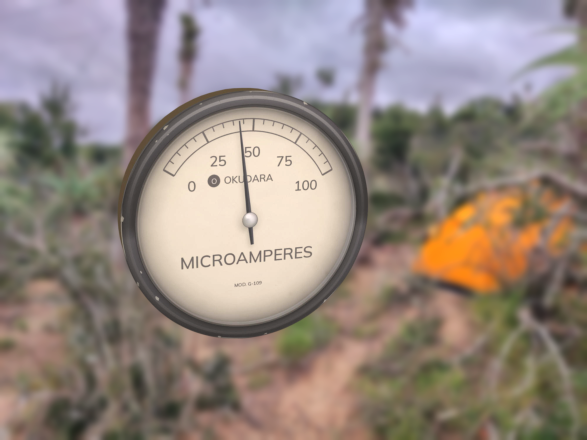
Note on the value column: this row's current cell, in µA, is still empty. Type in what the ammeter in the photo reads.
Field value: 42.5 µA
